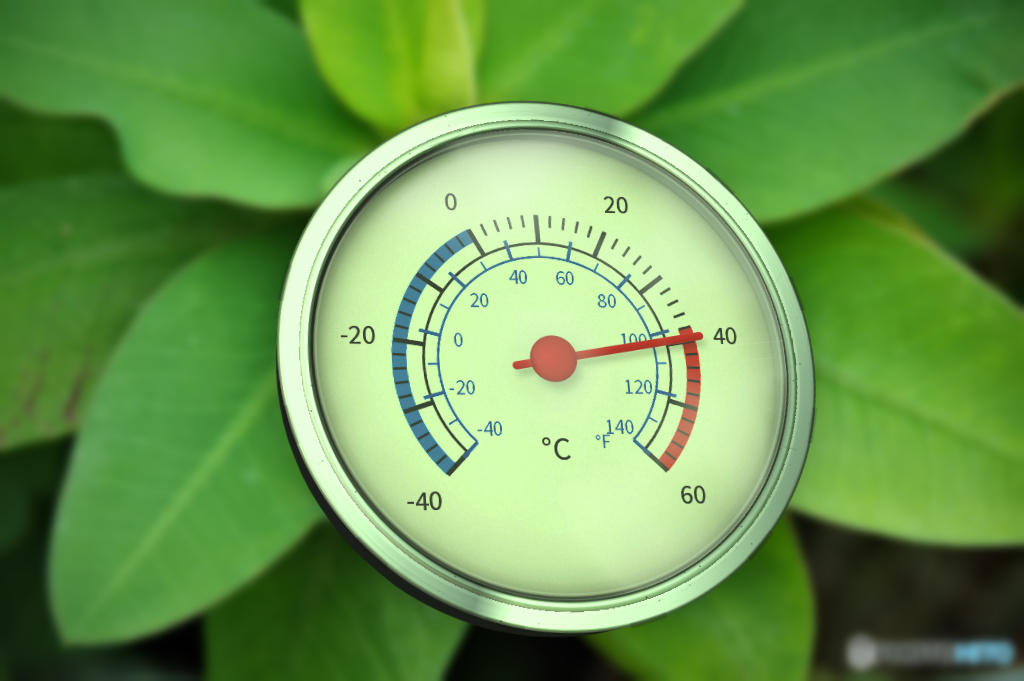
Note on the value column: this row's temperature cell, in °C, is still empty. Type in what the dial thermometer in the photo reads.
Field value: 40 °C
